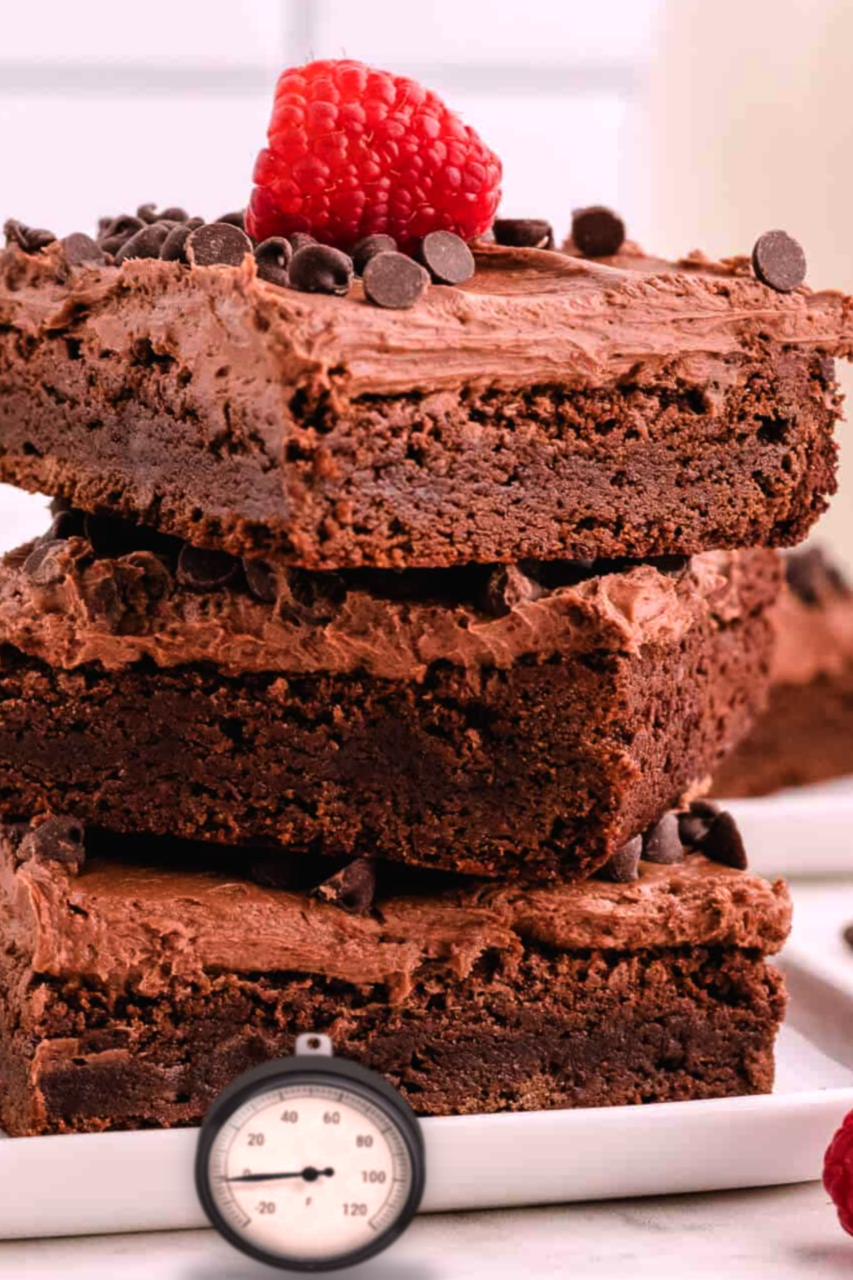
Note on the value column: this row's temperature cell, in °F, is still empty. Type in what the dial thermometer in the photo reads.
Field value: 0 °F
